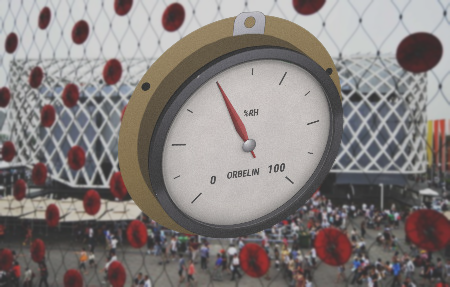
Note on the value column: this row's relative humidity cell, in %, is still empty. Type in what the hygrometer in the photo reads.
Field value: 40 %
